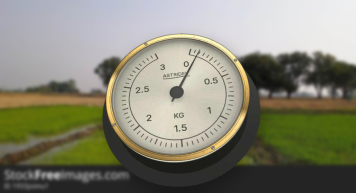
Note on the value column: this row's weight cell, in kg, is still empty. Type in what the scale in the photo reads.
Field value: 0.1 kg
